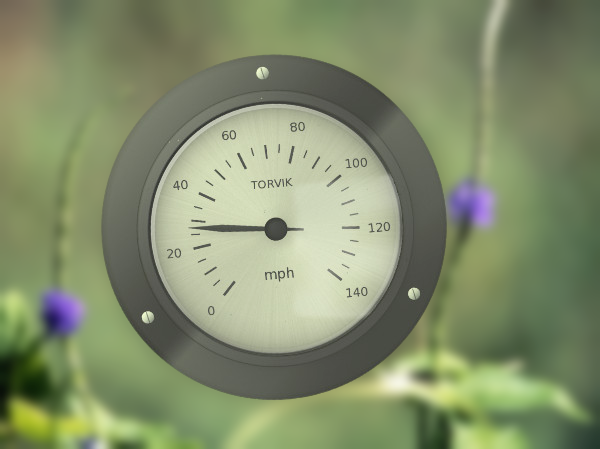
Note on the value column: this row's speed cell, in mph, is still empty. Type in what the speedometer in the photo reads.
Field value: 27.5 mph
